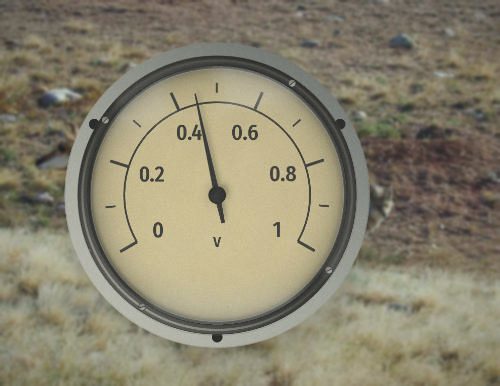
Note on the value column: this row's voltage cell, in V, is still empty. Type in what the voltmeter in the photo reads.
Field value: 0.45 V
